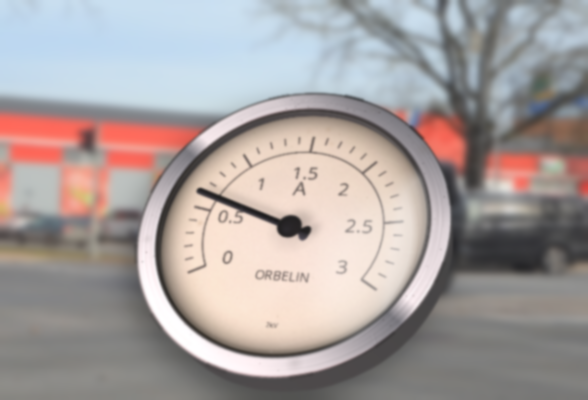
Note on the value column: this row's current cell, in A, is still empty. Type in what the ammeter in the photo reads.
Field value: 0.6 A
